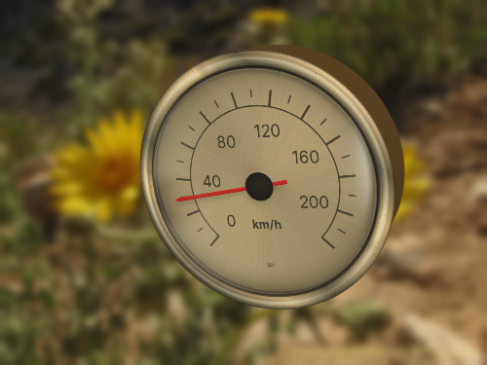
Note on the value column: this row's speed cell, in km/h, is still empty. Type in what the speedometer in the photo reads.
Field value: 30 km/h
